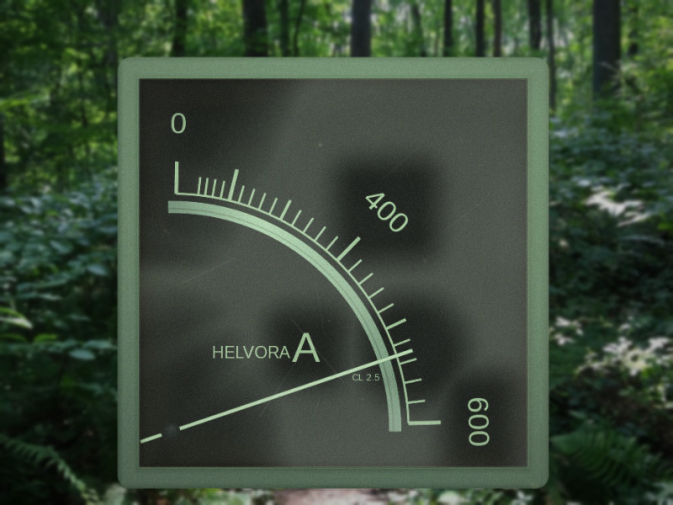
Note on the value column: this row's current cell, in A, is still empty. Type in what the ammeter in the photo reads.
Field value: 530 A
